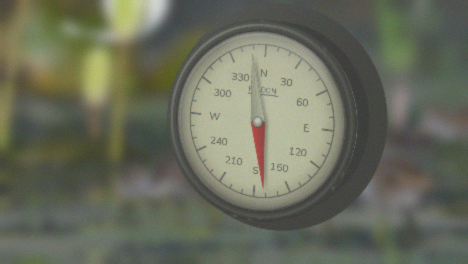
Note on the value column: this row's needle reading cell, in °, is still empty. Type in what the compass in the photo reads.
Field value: 170 °
